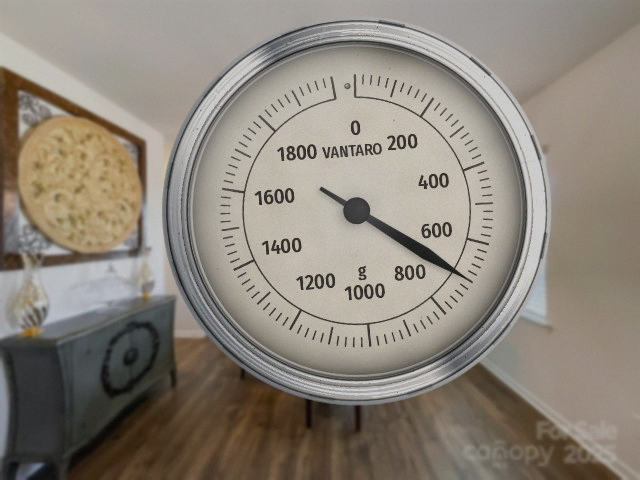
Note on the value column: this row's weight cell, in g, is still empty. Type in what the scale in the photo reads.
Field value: 700 g
